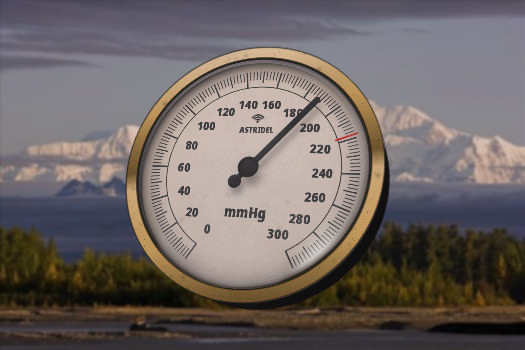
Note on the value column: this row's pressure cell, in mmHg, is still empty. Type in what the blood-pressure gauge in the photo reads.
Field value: 190 mmHg
